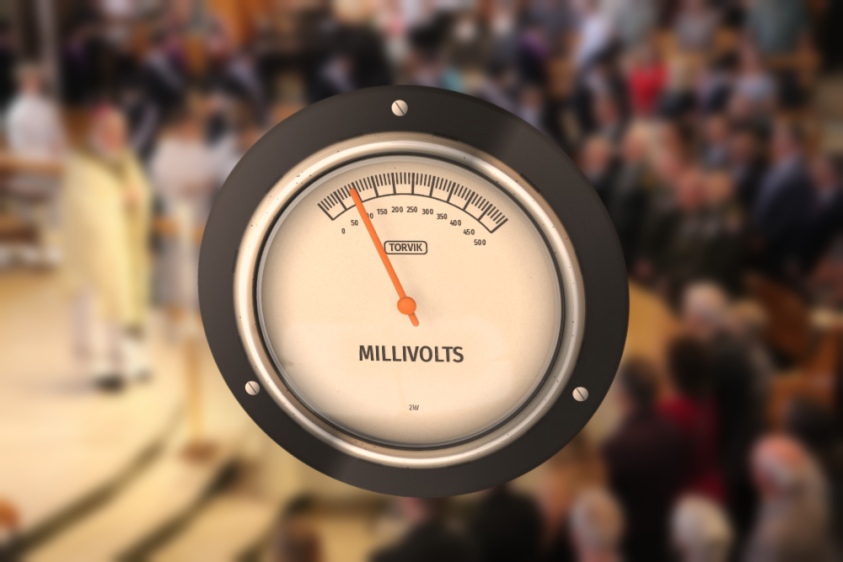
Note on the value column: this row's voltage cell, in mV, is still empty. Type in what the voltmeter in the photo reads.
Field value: 100 mV
